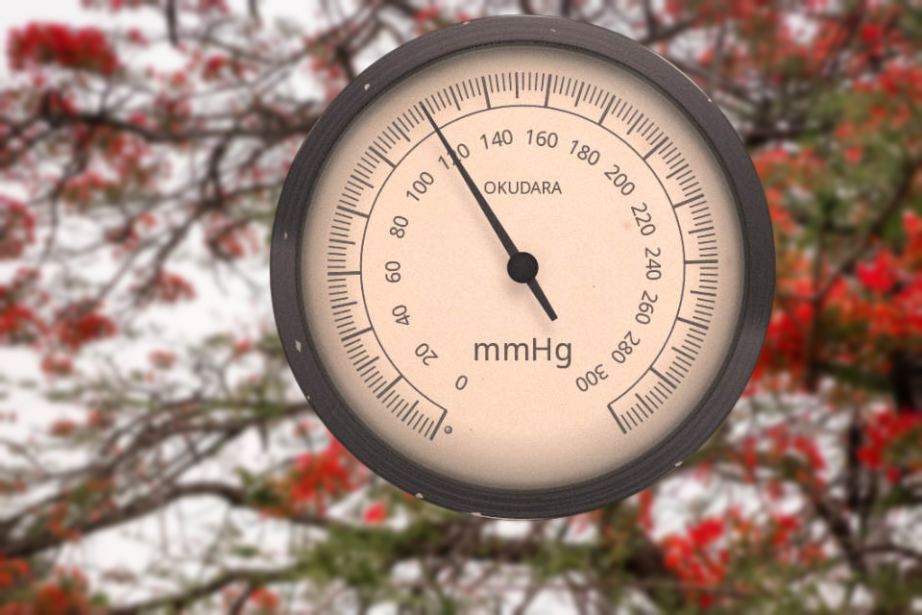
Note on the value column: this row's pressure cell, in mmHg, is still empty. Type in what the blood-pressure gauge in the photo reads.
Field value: 120 mmHg
